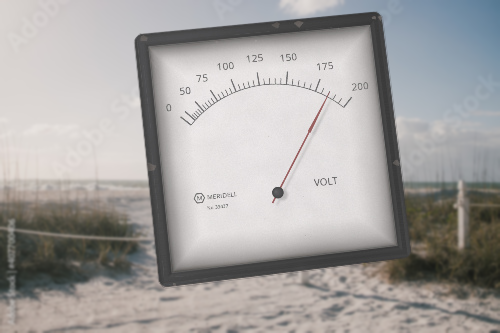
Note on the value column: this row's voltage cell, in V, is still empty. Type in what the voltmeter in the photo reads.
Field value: 185 V
